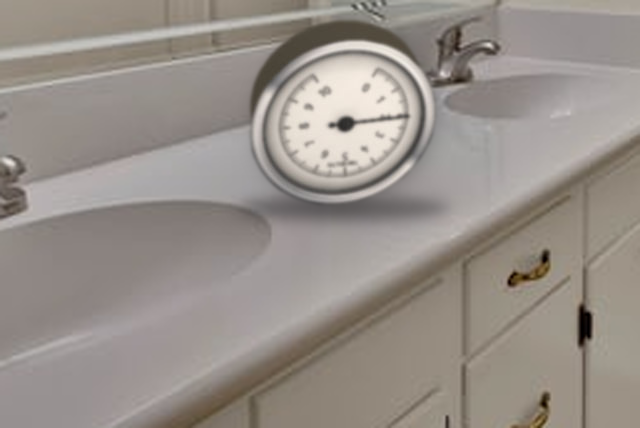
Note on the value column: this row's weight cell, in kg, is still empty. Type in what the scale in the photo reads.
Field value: 2 kg
